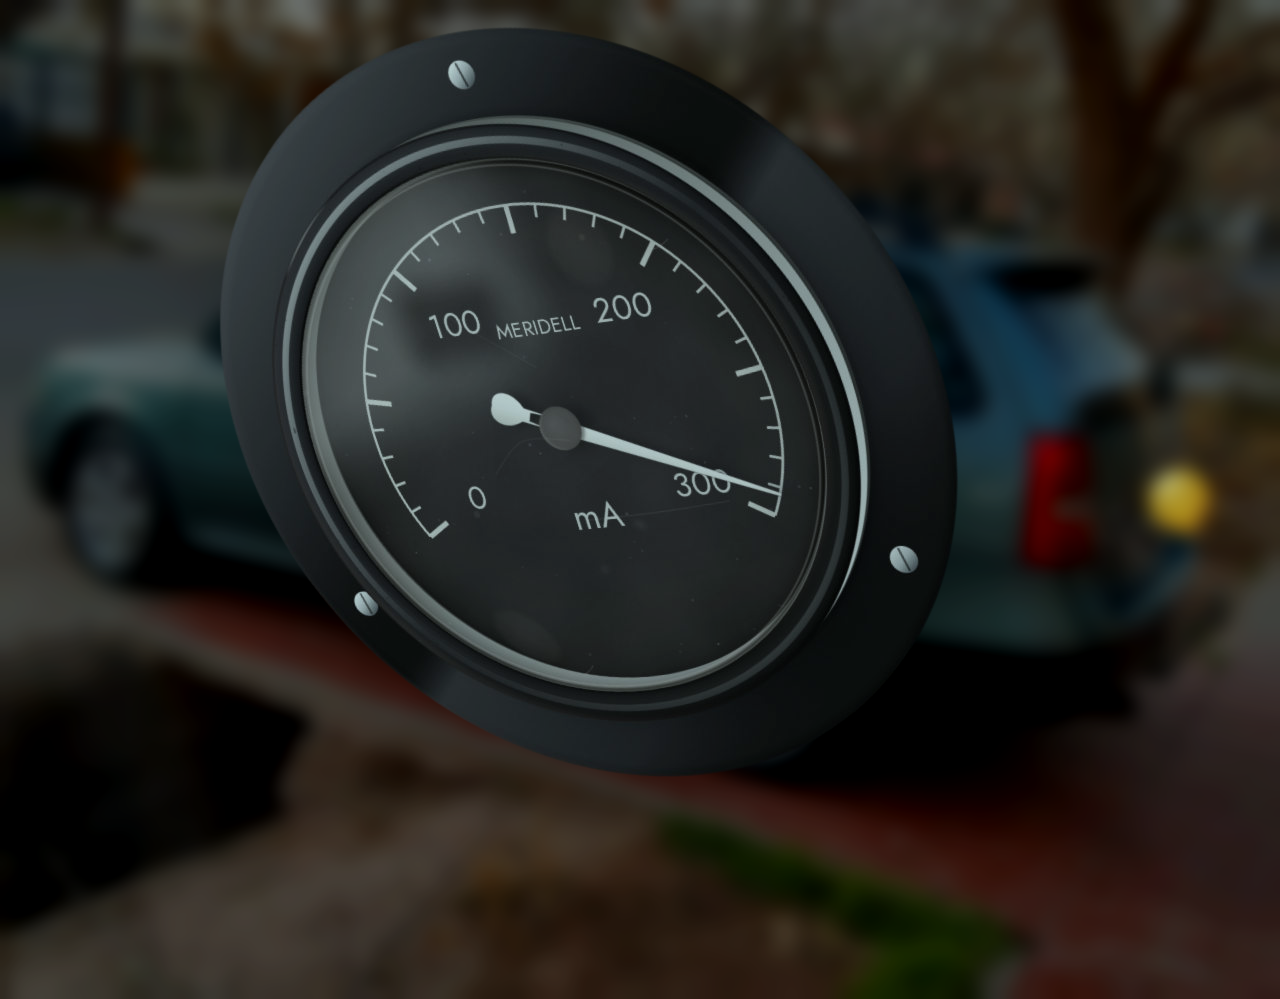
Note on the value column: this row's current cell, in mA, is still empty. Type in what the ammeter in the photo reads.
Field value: 290 mA
